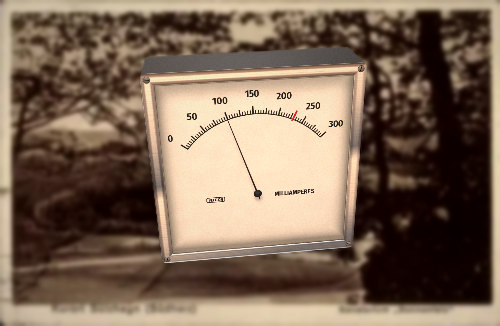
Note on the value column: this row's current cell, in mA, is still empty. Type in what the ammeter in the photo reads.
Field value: 100 mA
